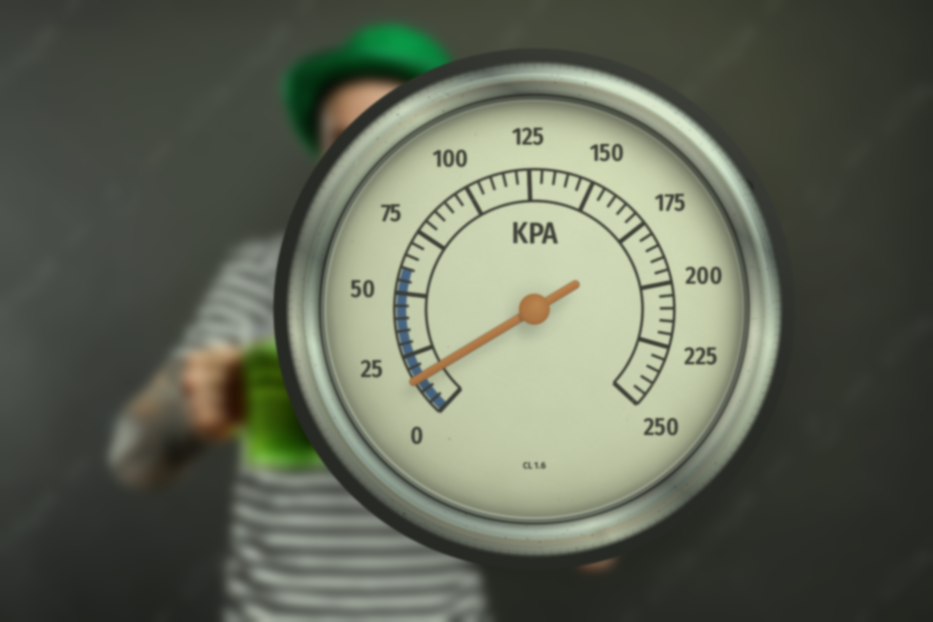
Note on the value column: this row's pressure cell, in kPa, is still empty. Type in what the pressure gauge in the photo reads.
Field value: 15 kPa
